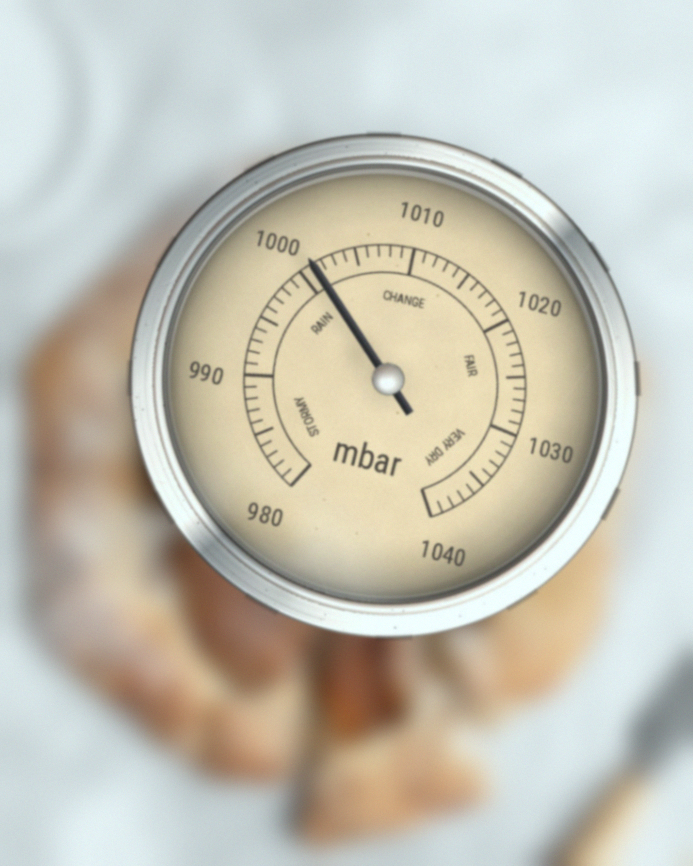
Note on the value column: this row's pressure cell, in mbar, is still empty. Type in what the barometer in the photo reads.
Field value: 1001 mbar
